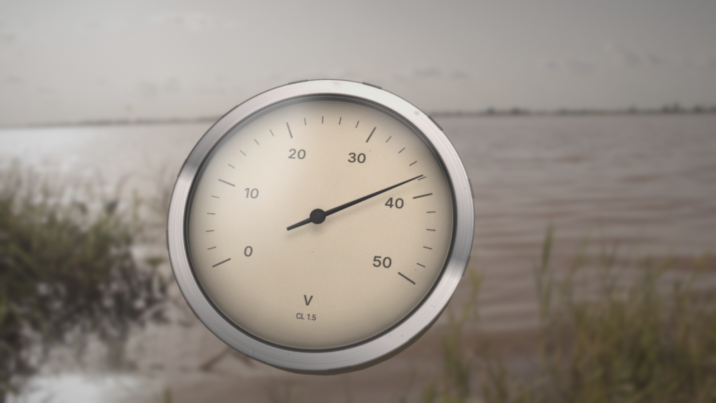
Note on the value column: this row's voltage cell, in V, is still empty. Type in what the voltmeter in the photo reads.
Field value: 38 V
